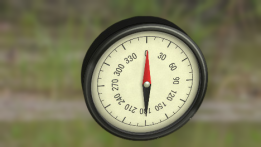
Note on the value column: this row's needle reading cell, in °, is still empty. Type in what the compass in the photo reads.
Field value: 0 °
